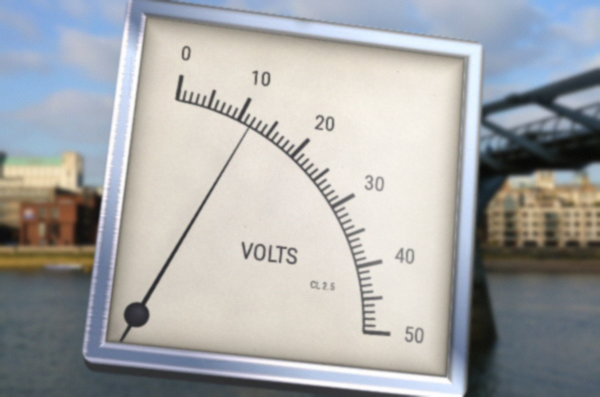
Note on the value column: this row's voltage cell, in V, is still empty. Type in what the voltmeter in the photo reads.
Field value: 12 V
